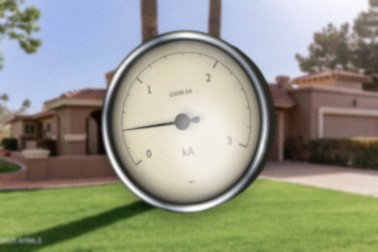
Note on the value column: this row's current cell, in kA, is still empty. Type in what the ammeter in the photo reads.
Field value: 0.4 kA
